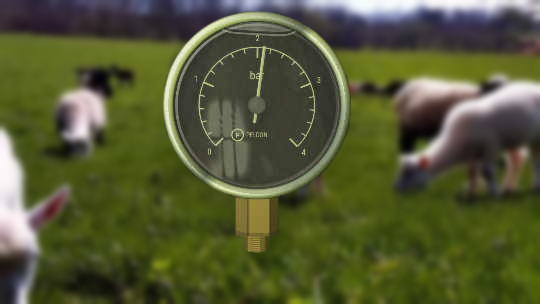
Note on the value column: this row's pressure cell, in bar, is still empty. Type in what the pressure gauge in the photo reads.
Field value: 2.1 bar
